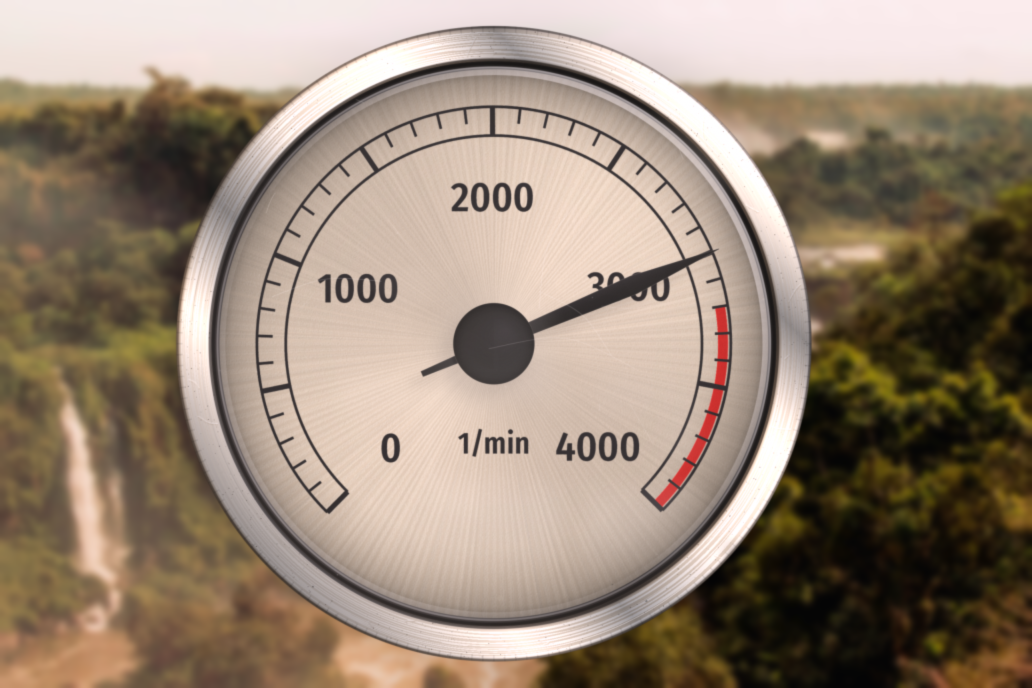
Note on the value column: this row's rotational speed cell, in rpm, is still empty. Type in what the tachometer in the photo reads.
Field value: 3000 rpm
